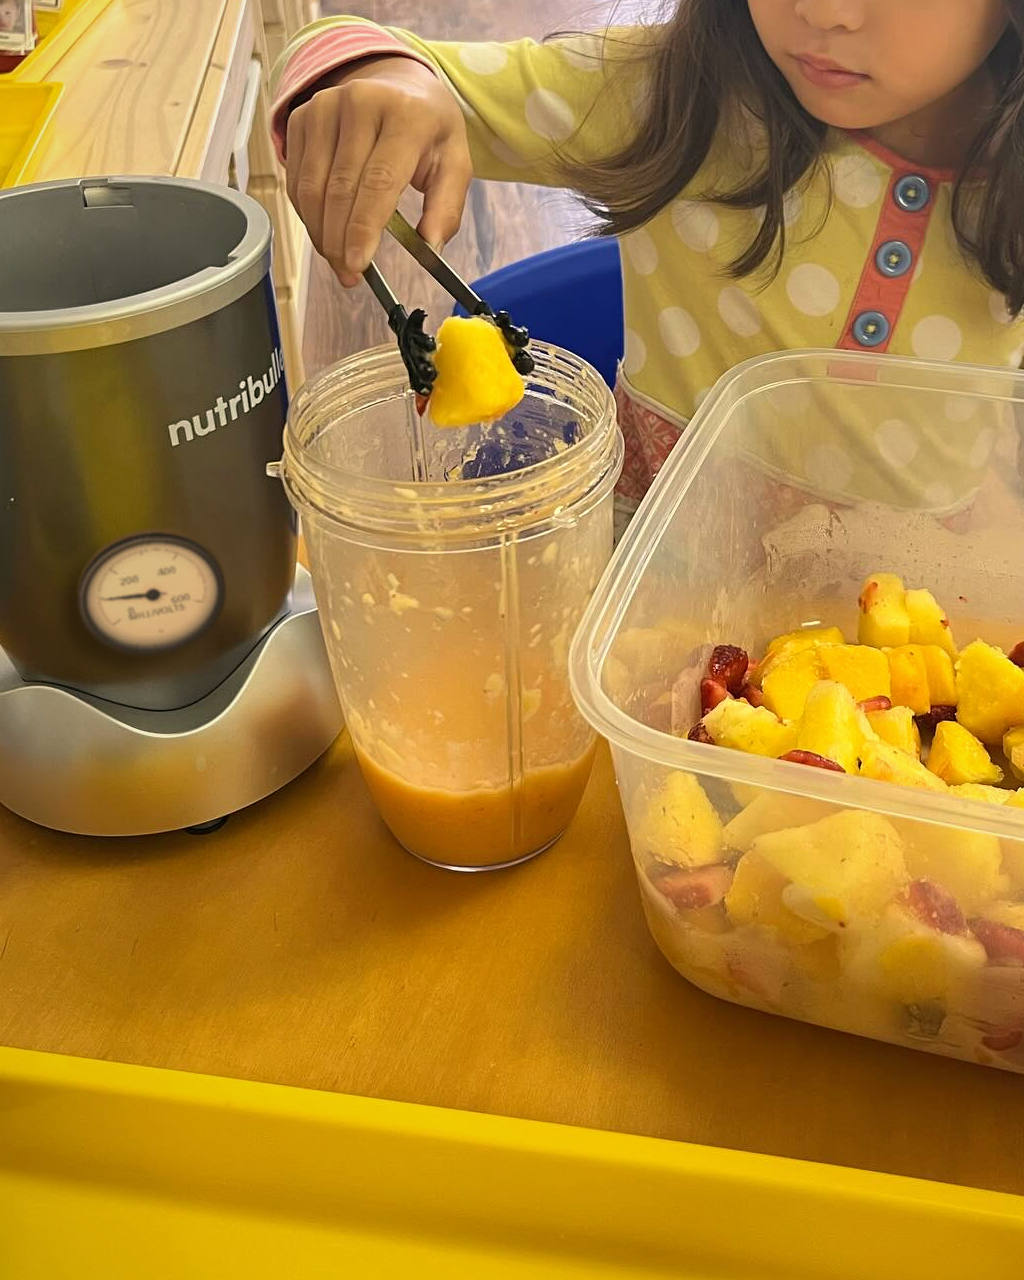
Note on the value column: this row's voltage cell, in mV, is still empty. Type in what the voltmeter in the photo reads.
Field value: 100 mV
